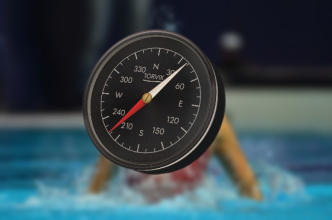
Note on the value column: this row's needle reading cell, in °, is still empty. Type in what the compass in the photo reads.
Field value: 220 °
